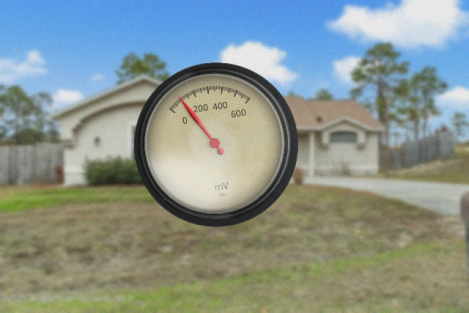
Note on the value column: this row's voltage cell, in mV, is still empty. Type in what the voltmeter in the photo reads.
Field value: 100 mV
